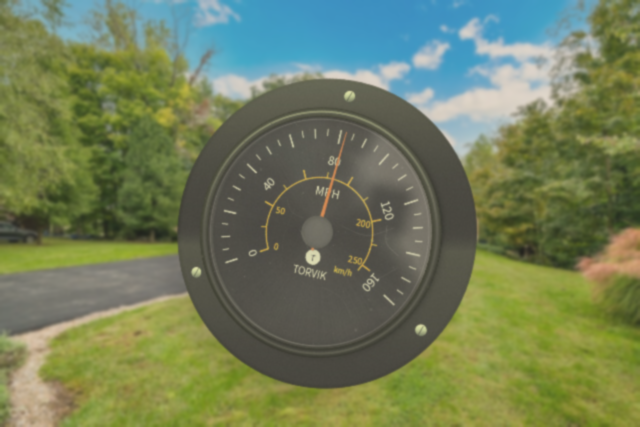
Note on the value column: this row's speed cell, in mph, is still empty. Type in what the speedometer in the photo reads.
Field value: 82.5 mph
